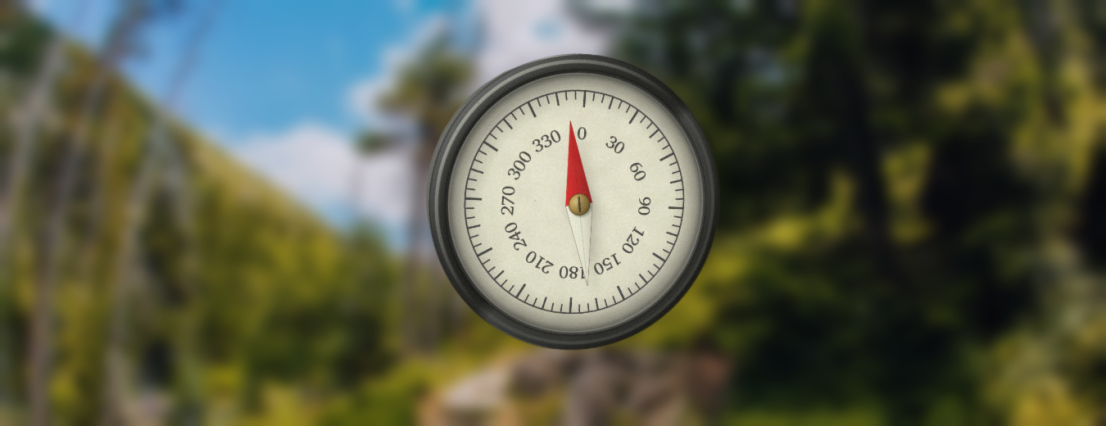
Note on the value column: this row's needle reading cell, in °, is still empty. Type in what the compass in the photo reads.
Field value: 350 °
